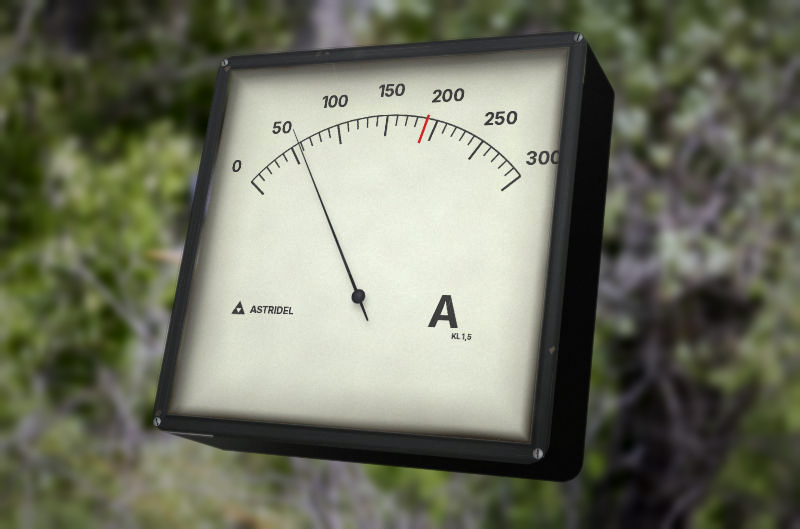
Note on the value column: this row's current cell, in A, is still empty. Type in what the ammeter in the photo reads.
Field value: 60 A
